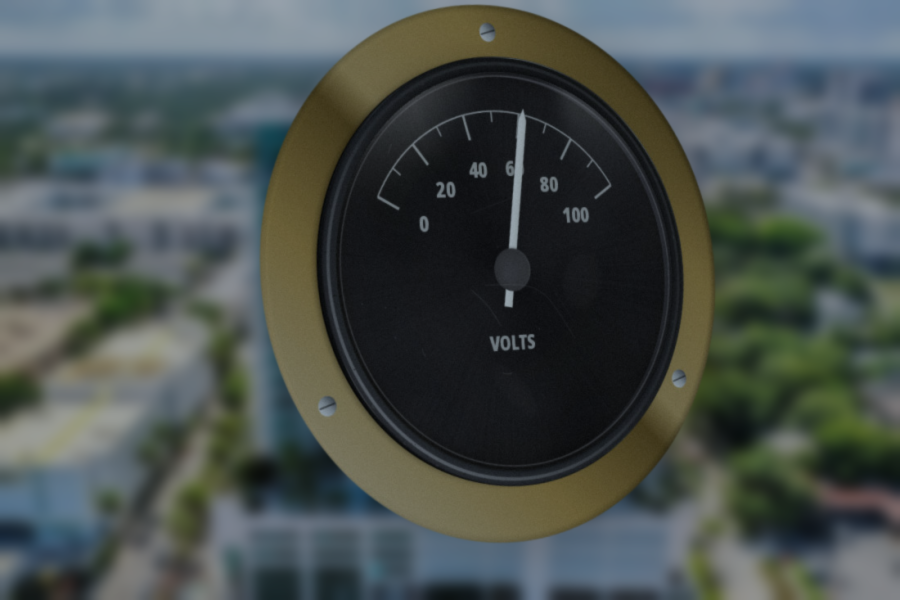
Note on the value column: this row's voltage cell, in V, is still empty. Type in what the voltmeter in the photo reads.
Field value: 60 V
